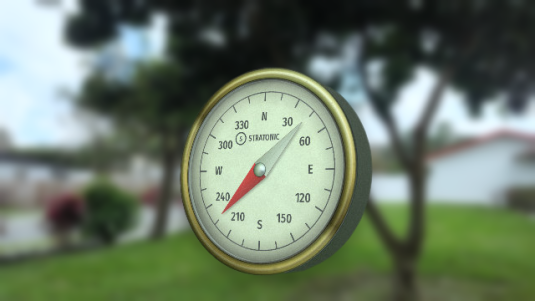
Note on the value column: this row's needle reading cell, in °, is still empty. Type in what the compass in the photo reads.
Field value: 225 °
